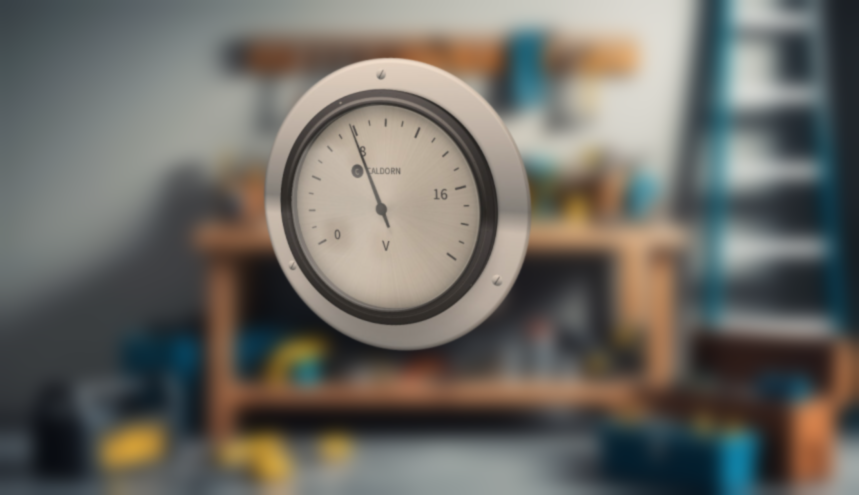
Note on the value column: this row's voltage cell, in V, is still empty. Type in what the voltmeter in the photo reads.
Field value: 8 V
